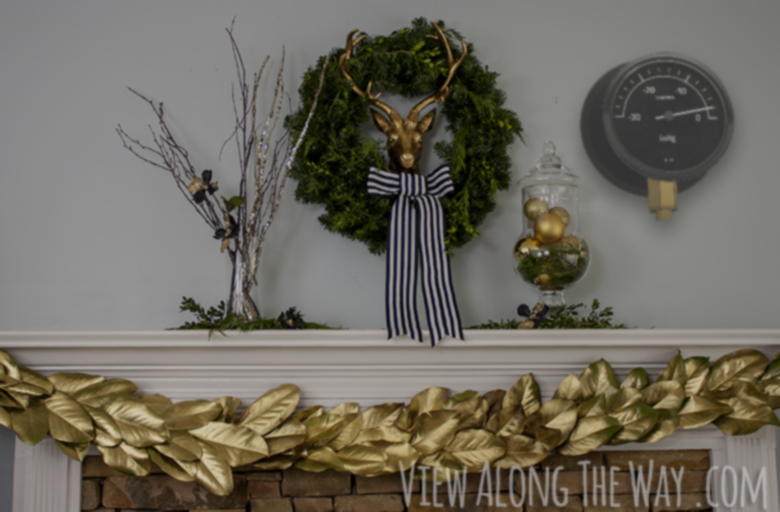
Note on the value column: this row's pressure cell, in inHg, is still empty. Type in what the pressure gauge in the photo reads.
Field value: -2 inHg
